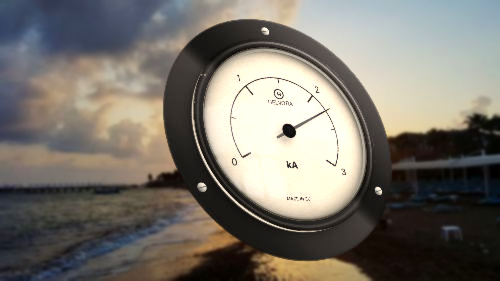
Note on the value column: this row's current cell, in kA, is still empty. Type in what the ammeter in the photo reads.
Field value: 2.25 kA
